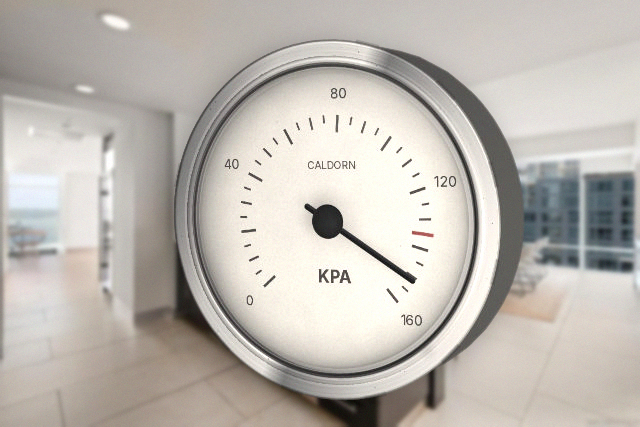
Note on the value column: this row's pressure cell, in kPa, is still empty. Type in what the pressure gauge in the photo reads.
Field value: 150 kPa
